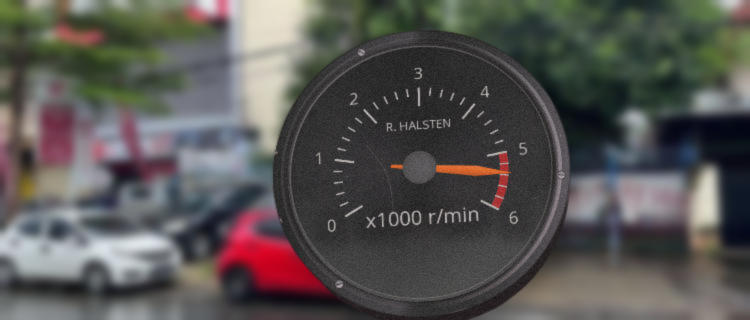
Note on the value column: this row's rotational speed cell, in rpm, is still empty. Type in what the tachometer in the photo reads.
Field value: 5400 rpm
